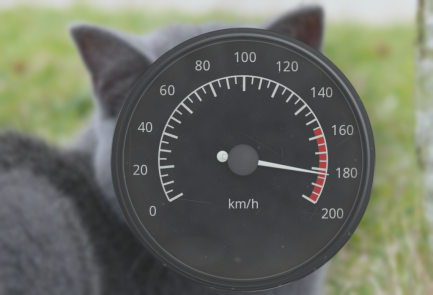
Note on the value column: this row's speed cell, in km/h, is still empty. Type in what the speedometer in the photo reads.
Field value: 182.5 km/h
